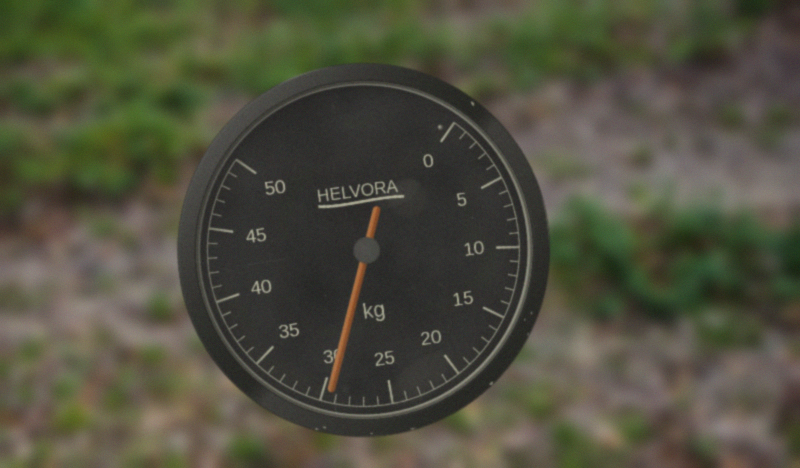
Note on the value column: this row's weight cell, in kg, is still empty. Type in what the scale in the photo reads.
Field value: 29.5 kg
